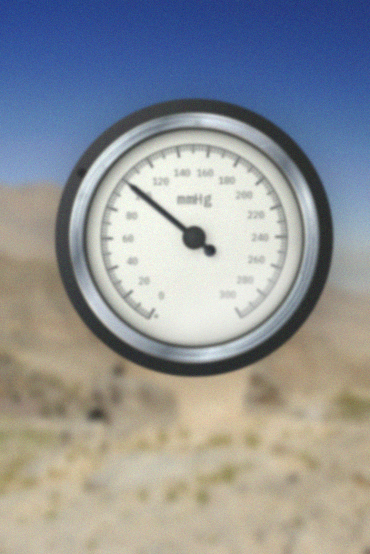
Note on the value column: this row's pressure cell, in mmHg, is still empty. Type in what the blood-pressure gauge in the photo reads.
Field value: 100 mmHg
